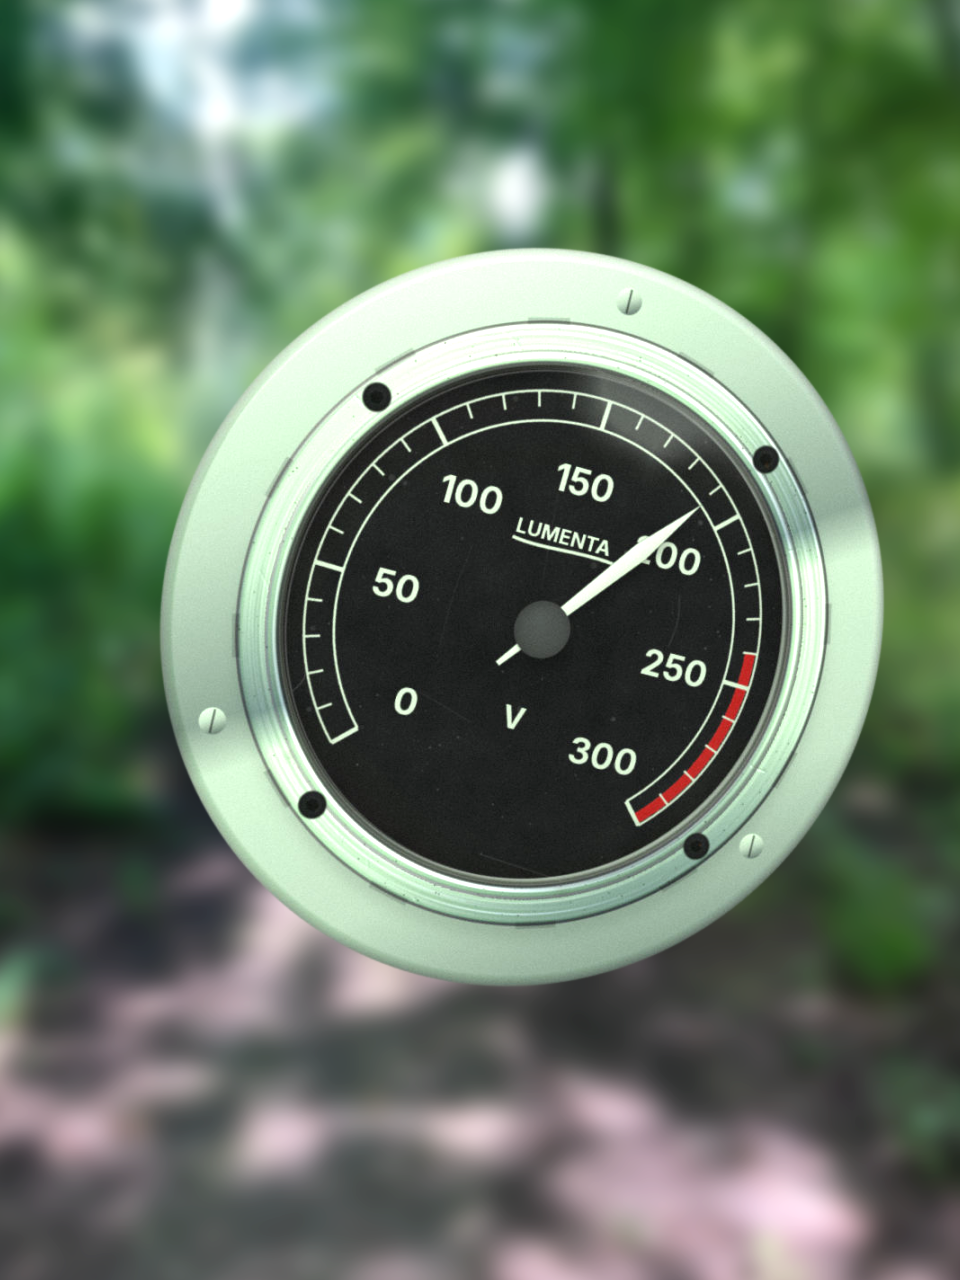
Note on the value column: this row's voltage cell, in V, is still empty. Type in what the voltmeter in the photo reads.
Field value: 190 V
